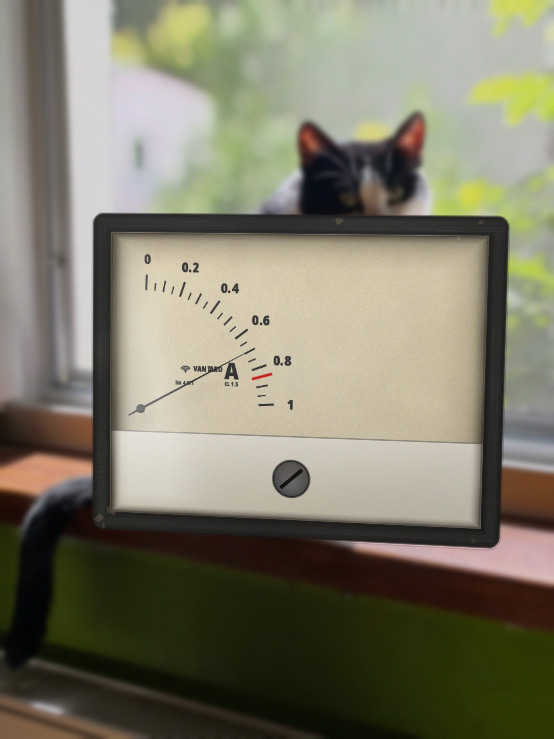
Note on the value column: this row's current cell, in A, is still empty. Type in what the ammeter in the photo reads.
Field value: 0.7 A
